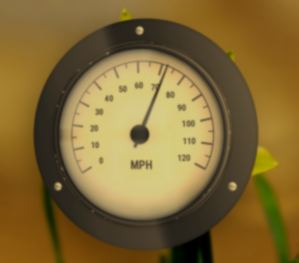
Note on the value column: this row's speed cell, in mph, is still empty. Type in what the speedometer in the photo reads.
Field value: 72.5 mph
